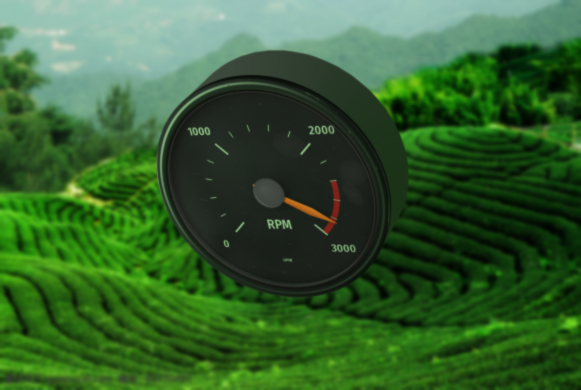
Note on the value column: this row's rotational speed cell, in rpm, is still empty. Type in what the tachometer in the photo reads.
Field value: 2800 rpm
